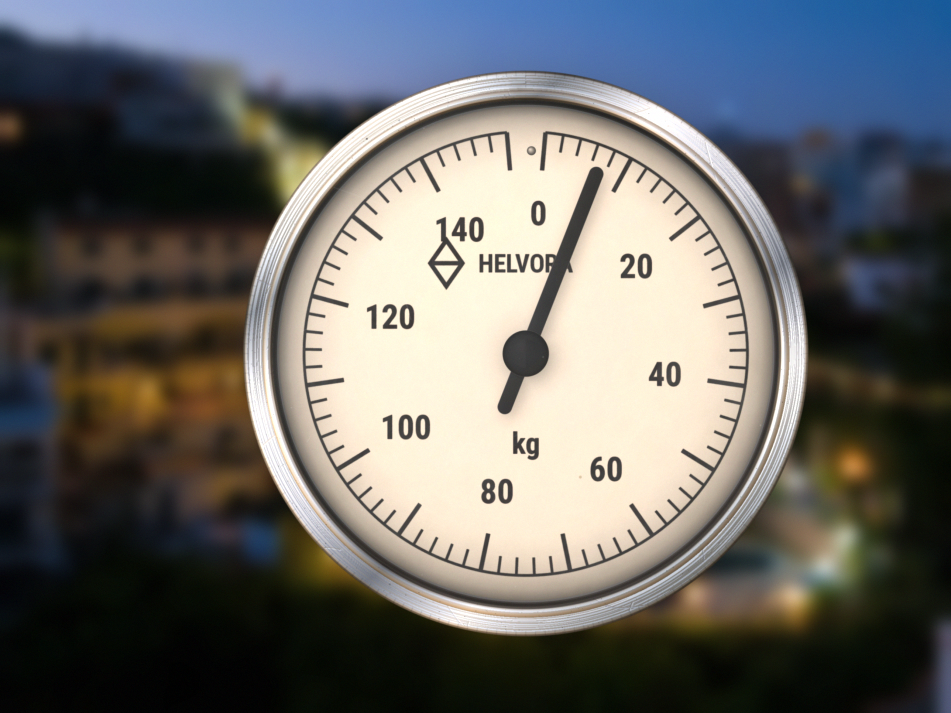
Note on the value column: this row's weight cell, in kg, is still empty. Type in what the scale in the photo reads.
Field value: 7 kg
